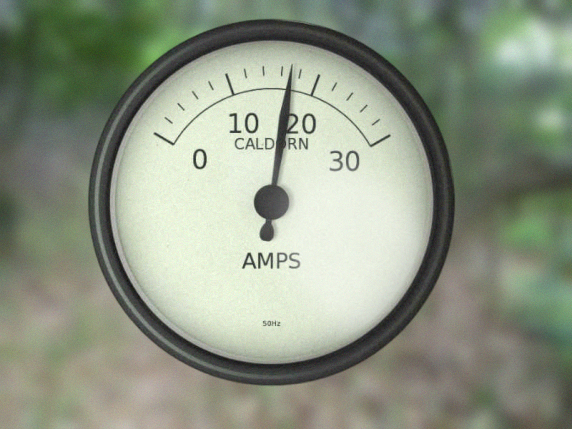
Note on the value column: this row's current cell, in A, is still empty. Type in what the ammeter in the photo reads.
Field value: 17 A
